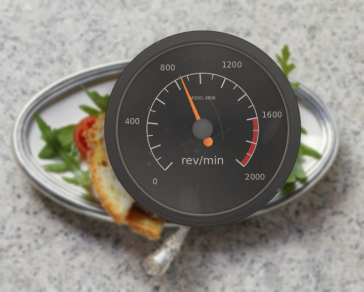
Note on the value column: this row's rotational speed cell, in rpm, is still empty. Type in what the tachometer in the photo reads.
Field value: 850 rpm
